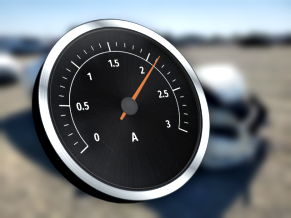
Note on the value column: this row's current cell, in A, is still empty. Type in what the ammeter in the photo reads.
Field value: 2.1 A
